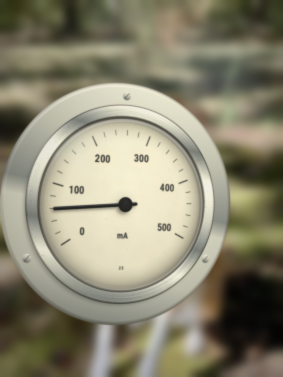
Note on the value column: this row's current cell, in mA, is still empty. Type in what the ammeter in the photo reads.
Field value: 60 mA
